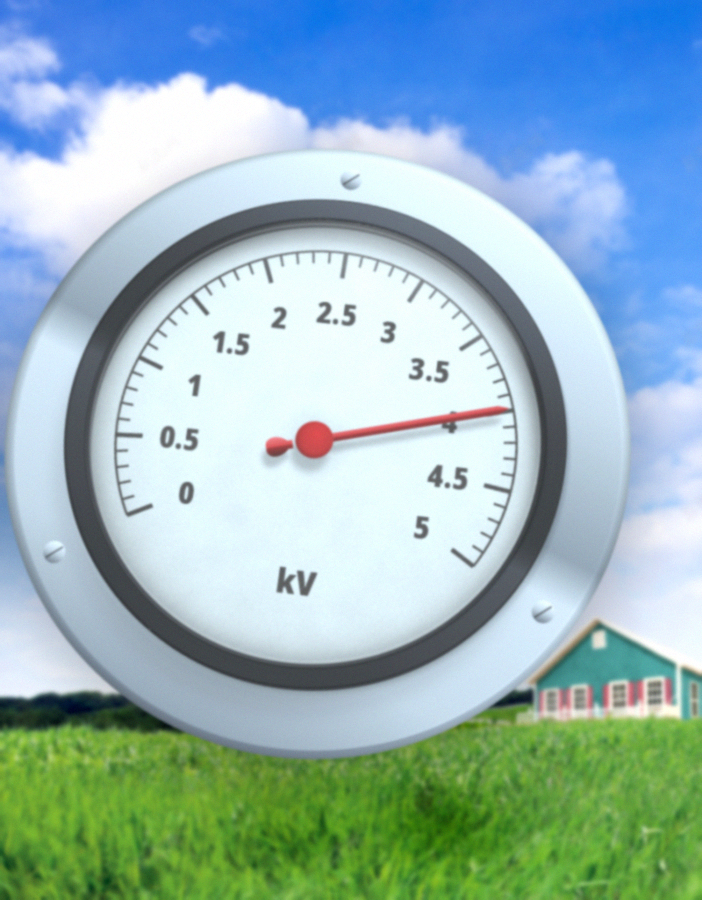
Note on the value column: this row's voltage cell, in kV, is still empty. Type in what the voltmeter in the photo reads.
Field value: 4 kV
